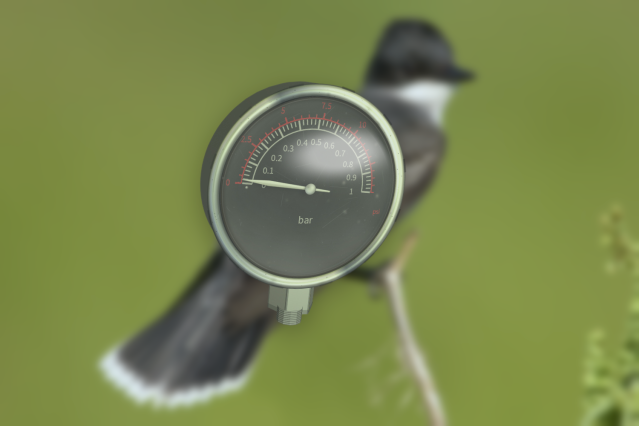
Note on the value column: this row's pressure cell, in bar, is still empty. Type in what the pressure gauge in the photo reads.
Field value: 0.02 bar
